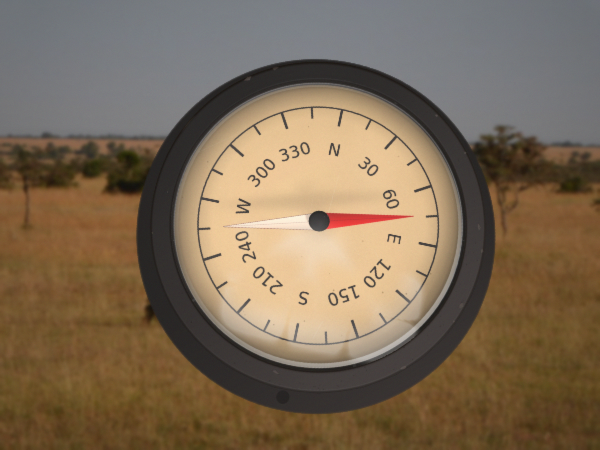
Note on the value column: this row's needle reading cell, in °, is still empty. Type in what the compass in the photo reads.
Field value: 75 °
